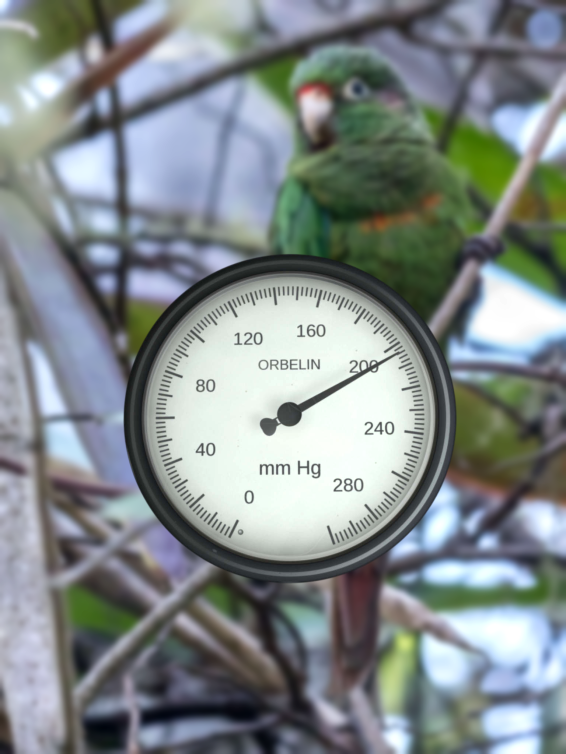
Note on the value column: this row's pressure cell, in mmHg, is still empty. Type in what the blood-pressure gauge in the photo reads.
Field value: 204 mmHg
